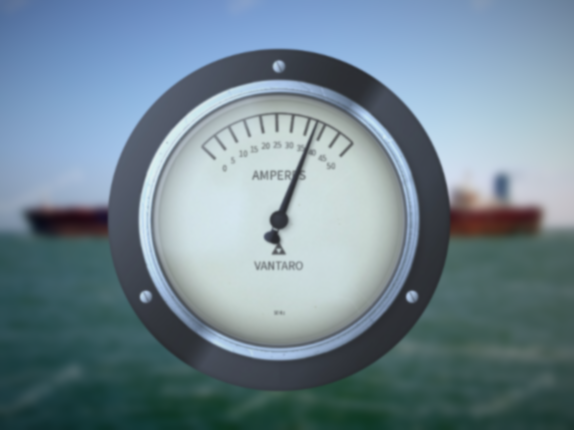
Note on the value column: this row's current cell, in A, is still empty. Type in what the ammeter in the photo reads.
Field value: 37.5 A
